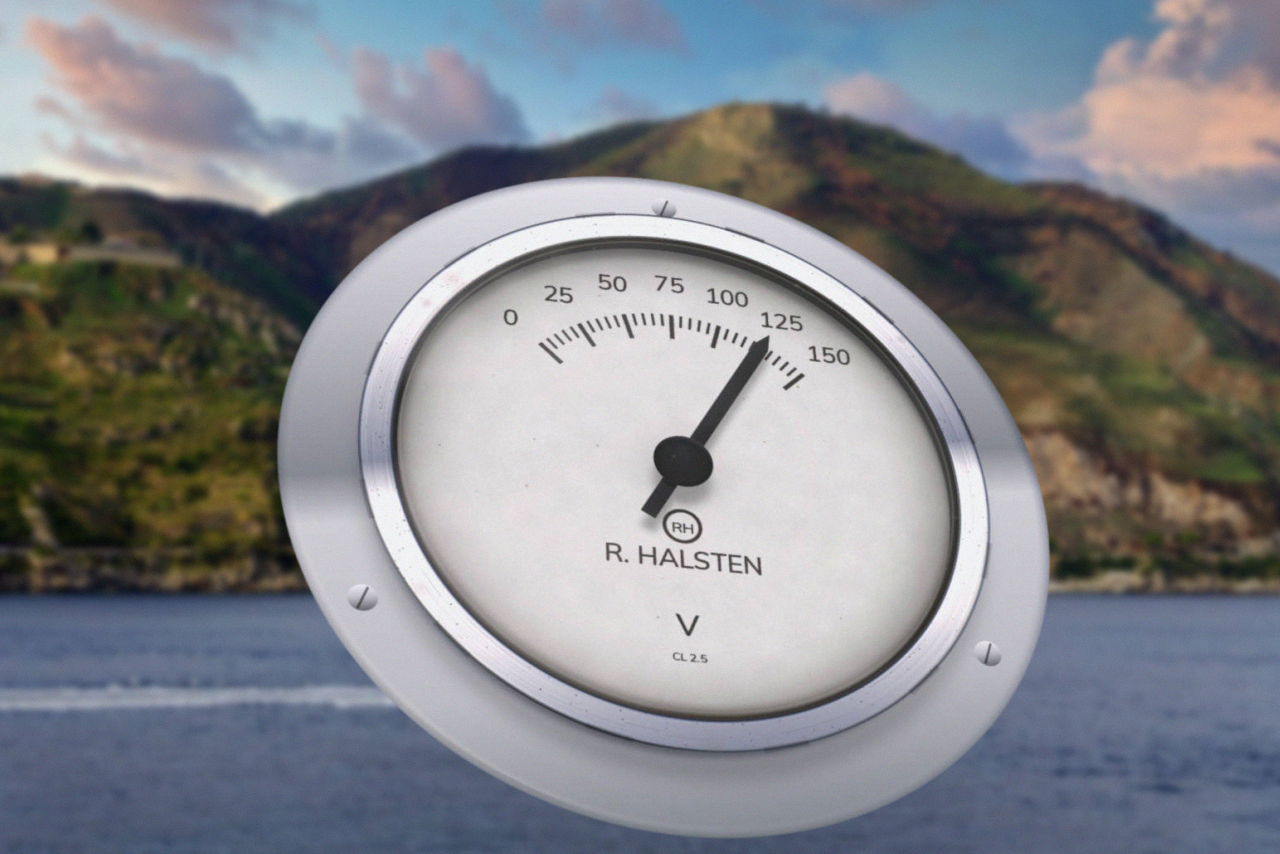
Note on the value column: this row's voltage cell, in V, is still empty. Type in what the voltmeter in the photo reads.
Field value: 125 V
